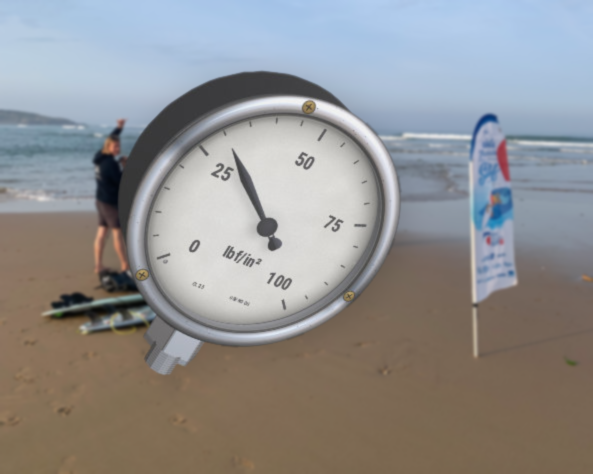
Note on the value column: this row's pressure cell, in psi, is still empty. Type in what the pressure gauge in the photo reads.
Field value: 30 psi
